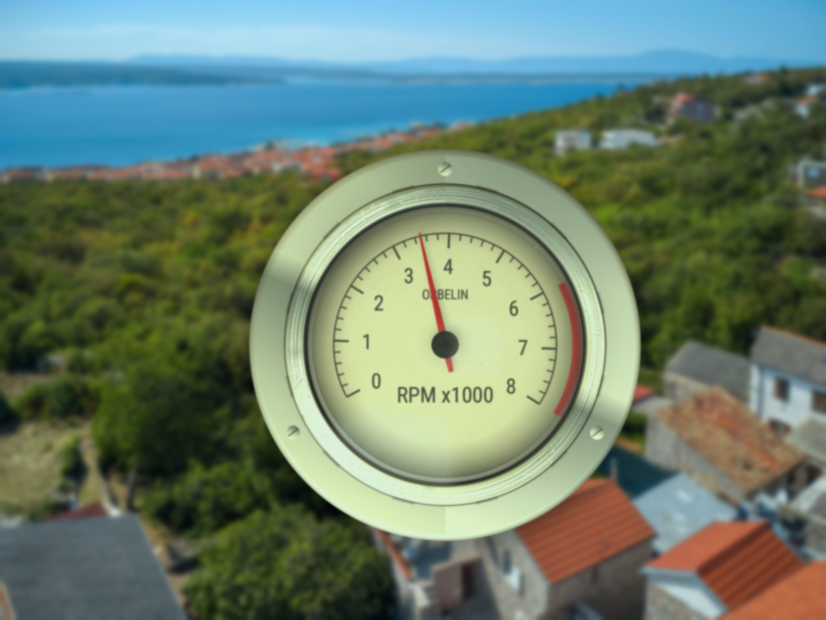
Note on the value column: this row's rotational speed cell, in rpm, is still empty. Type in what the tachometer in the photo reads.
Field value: 3500 rpm
